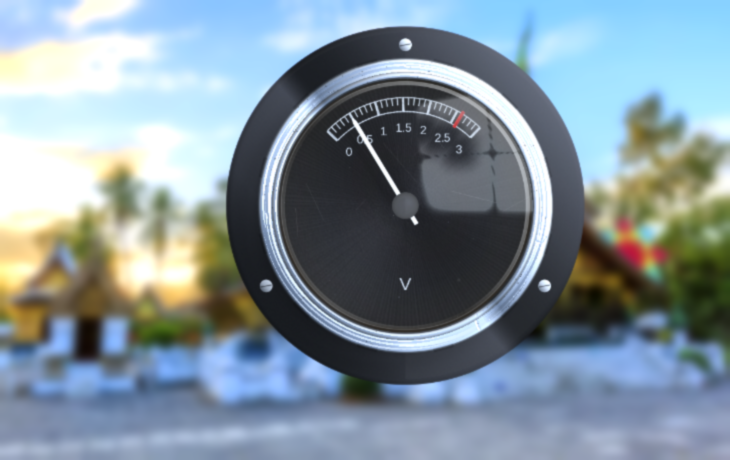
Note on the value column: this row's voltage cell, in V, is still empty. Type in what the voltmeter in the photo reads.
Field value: 0.5 V
